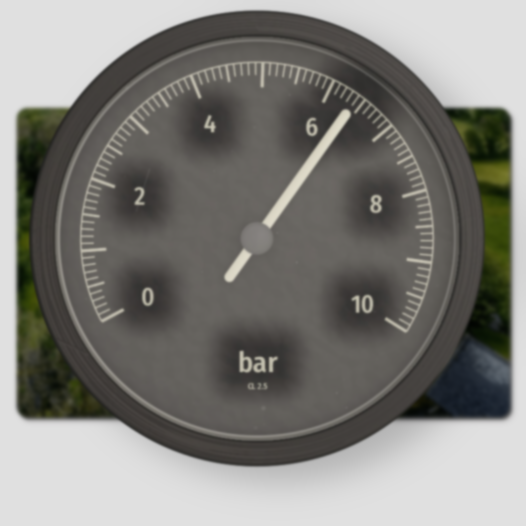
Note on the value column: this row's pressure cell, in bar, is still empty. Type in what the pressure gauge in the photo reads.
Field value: 6.4 bar
